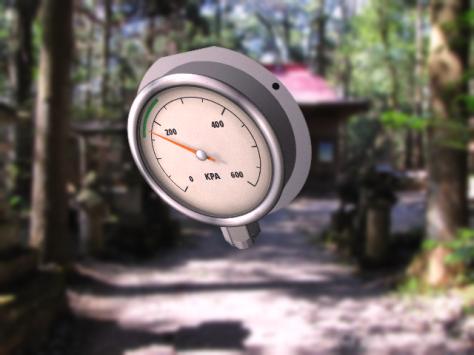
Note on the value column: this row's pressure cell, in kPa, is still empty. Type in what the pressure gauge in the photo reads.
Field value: 175 kPa
